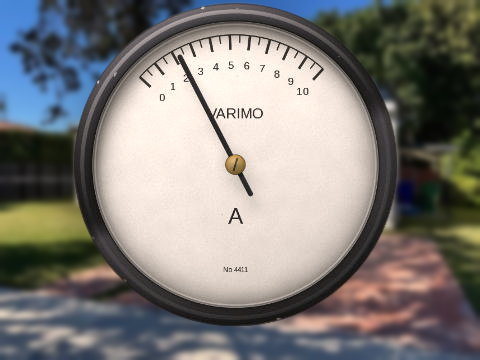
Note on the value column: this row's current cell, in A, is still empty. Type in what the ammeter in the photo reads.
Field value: 2.25 A
